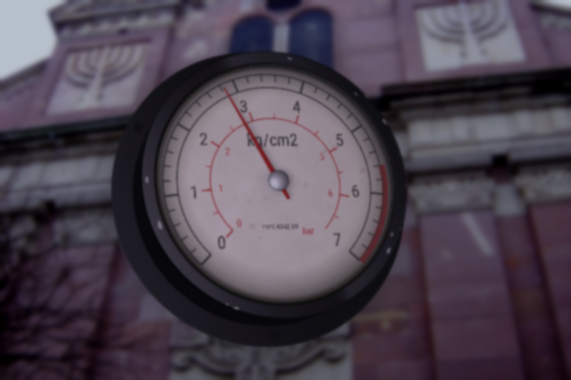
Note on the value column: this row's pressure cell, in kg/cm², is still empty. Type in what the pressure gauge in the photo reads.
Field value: 2.8 kg/cm²
